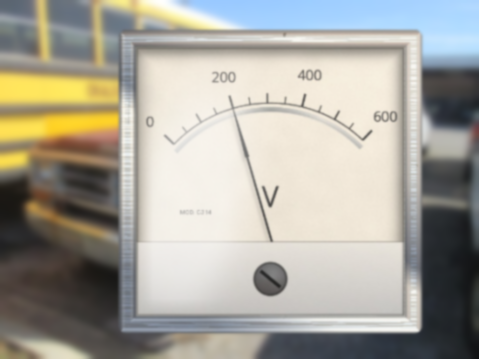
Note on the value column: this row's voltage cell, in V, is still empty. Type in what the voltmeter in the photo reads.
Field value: 200 V
